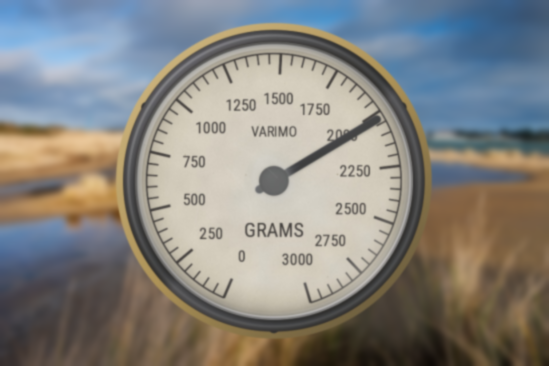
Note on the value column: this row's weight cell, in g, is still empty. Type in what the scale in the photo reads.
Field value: 2025 g
